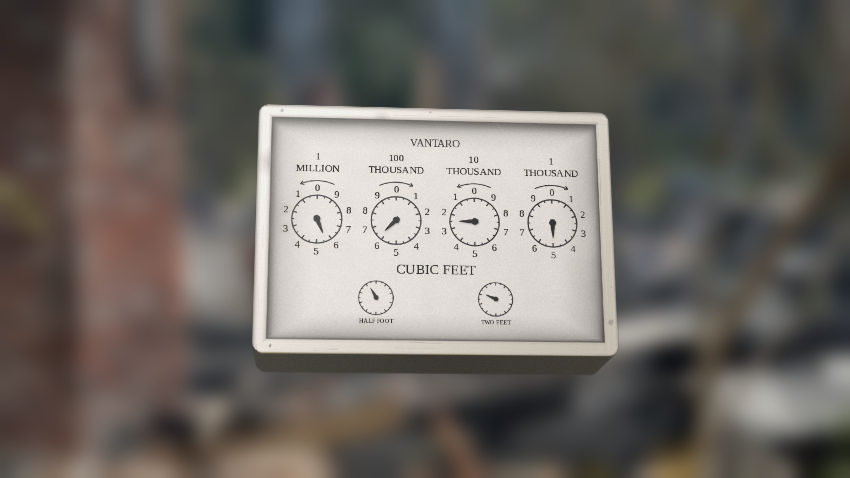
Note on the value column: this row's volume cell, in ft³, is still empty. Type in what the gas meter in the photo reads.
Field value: 562500 ft³
